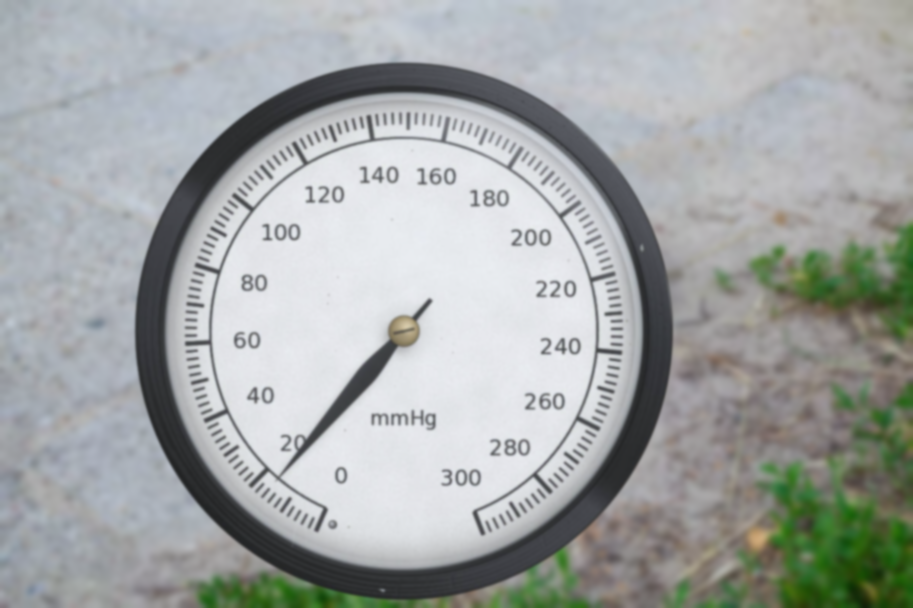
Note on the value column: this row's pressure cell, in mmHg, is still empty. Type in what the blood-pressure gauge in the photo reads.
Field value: 16 mmHg
